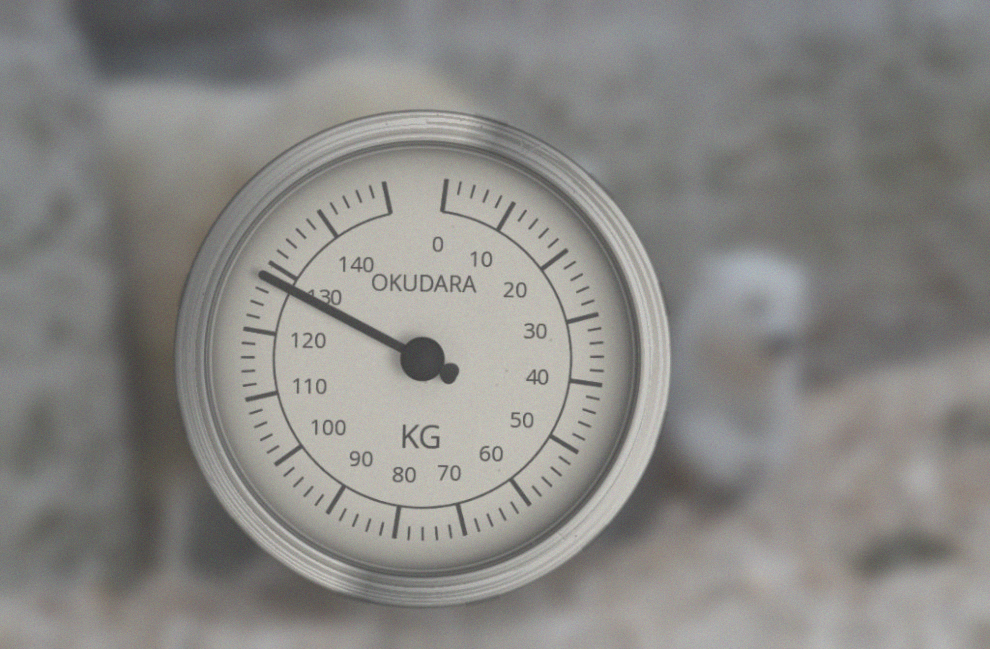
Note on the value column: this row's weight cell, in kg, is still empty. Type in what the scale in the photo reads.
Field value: 128 kg
